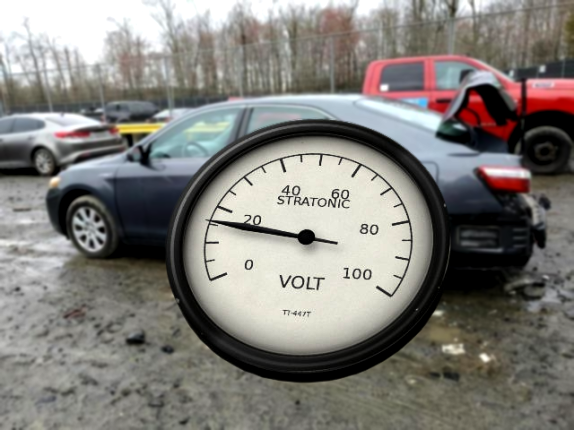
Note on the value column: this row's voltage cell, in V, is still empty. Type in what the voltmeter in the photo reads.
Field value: 15 V
